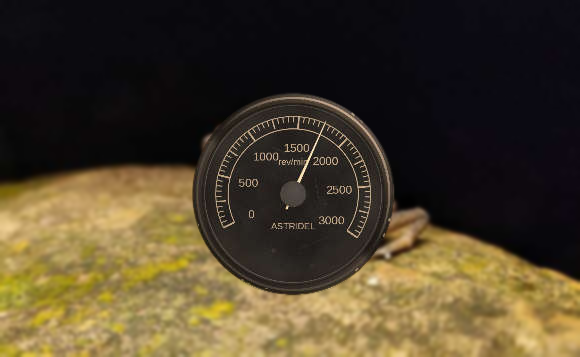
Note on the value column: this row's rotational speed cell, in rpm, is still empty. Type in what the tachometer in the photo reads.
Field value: 1750 rpm
